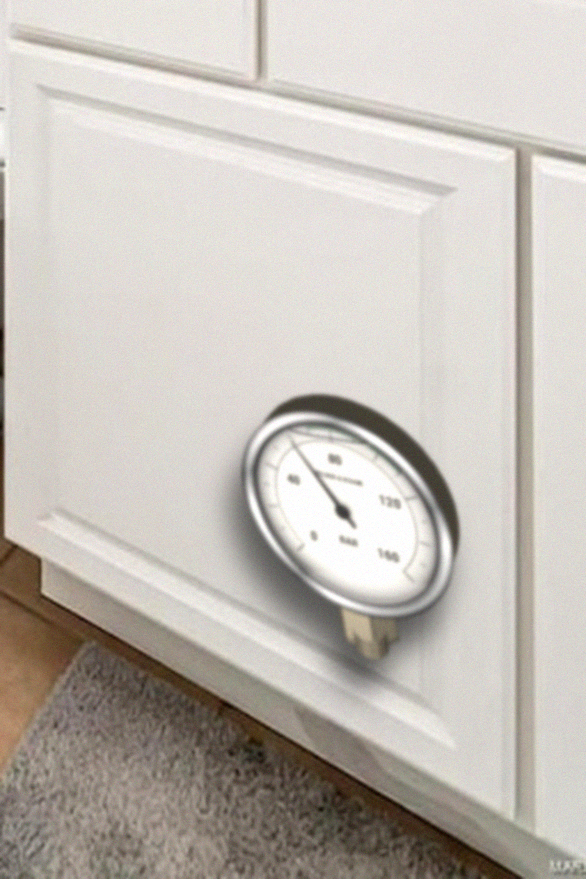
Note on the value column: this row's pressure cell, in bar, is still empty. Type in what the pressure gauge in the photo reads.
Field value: 60 bar
